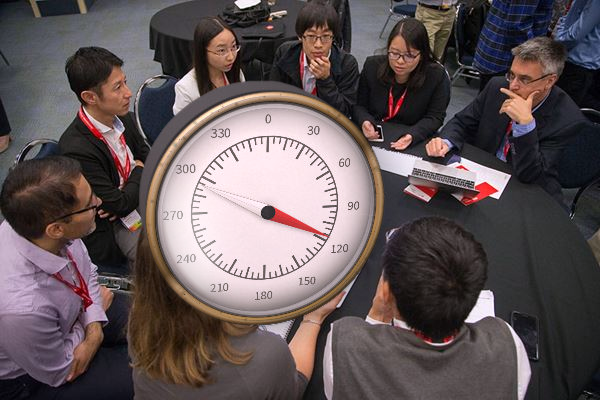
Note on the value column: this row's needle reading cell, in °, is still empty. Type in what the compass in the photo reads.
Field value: 115 °
